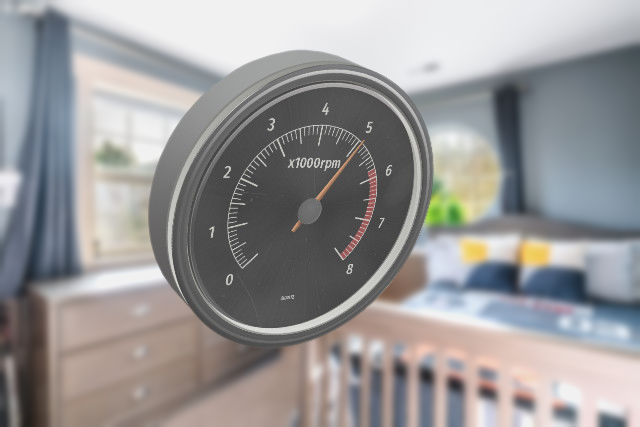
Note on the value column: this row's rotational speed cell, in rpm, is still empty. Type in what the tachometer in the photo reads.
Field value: 5000 rpm
